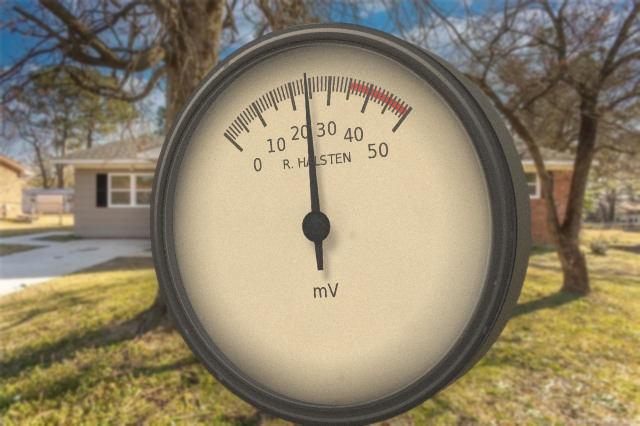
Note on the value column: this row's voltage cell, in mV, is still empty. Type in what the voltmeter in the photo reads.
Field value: 25 mV
